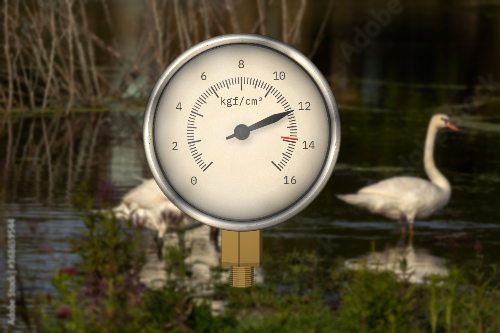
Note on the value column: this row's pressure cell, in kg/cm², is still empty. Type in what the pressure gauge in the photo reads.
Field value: 12 kg/cm²
